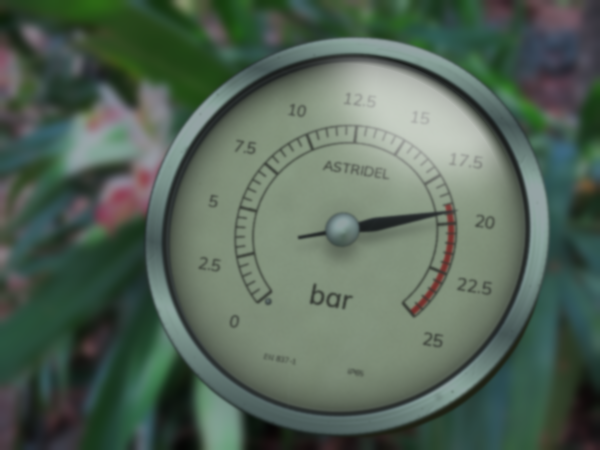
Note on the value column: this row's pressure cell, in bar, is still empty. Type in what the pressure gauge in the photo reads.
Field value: 19.5 bar
